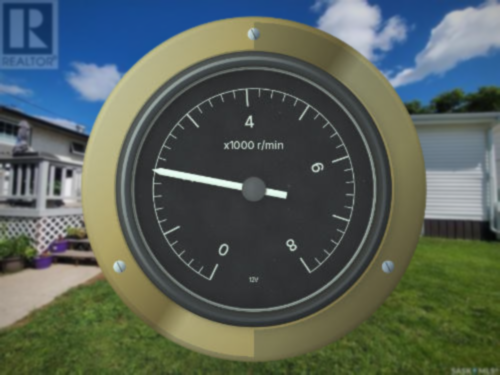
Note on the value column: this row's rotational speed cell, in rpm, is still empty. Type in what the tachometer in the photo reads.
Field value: 2000 rpm
